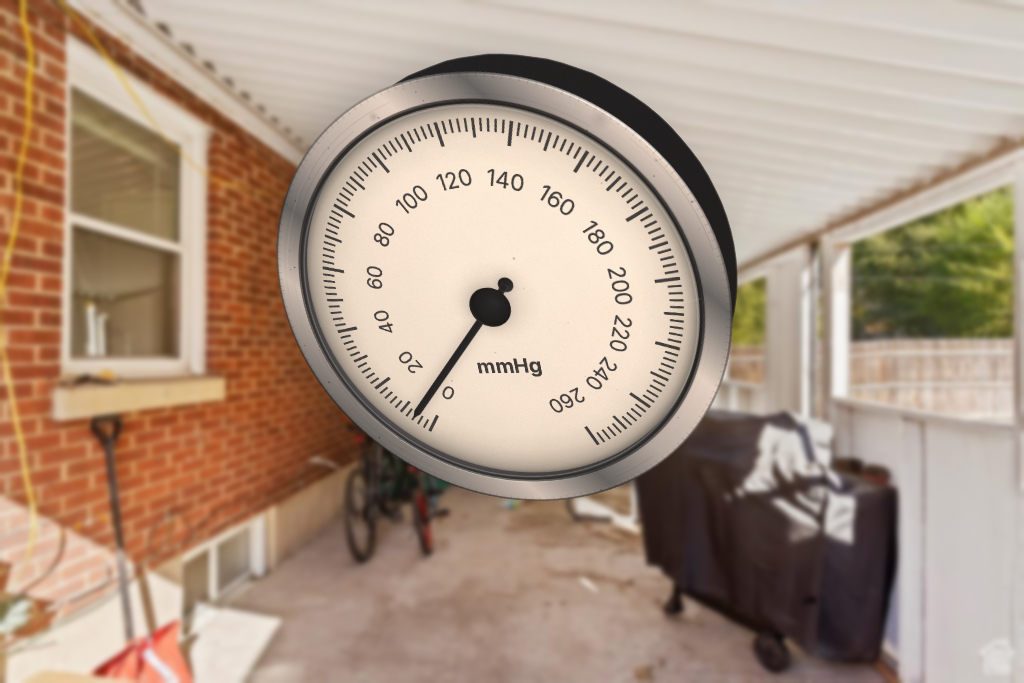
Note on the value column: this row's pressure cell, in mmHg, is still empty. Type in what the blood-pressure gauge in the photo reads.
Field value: 6 mmHg
